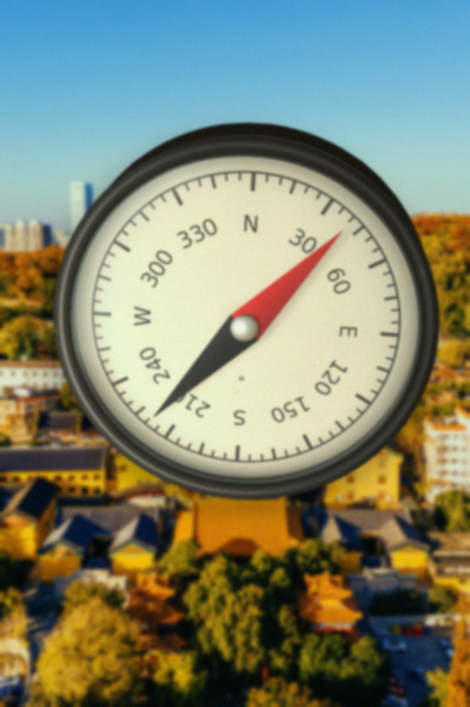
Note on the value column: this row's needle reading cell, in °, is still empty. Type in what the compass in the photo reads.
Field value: 40 °
